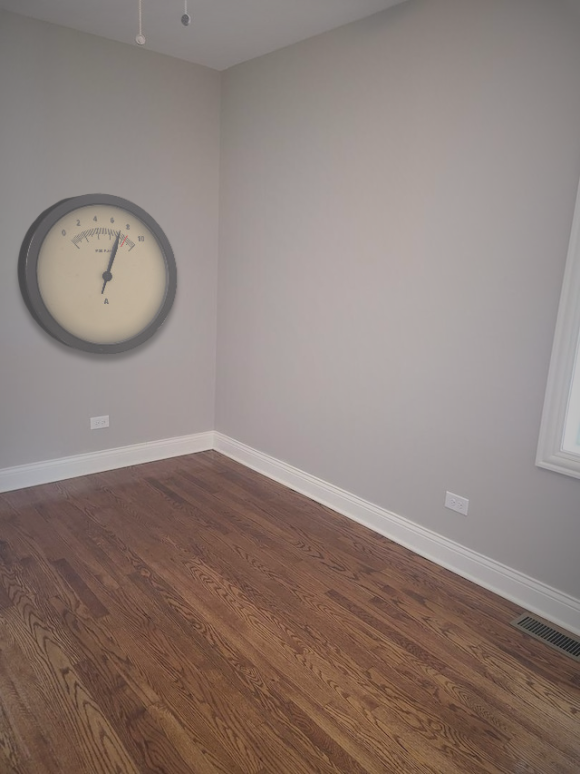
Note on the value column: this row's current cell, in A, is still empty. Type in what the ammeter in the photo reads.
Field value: 7 A
